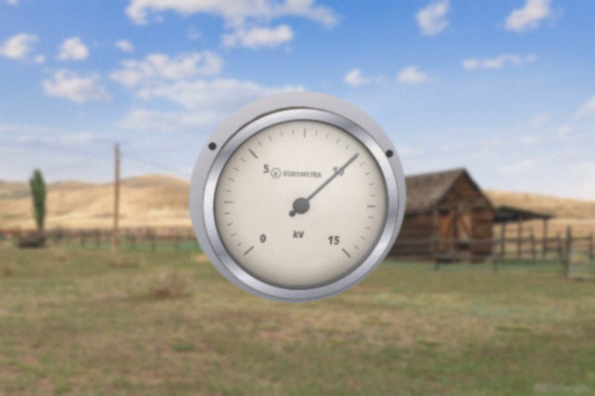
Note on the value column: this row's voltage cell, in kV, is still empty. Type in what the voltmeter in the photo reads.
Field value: 10 kV
